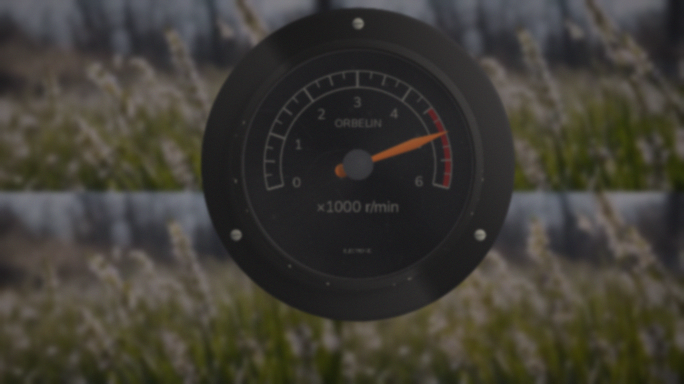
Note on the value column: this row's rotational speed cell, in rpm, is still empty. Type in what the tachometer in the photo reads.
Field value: 5000 rpm
